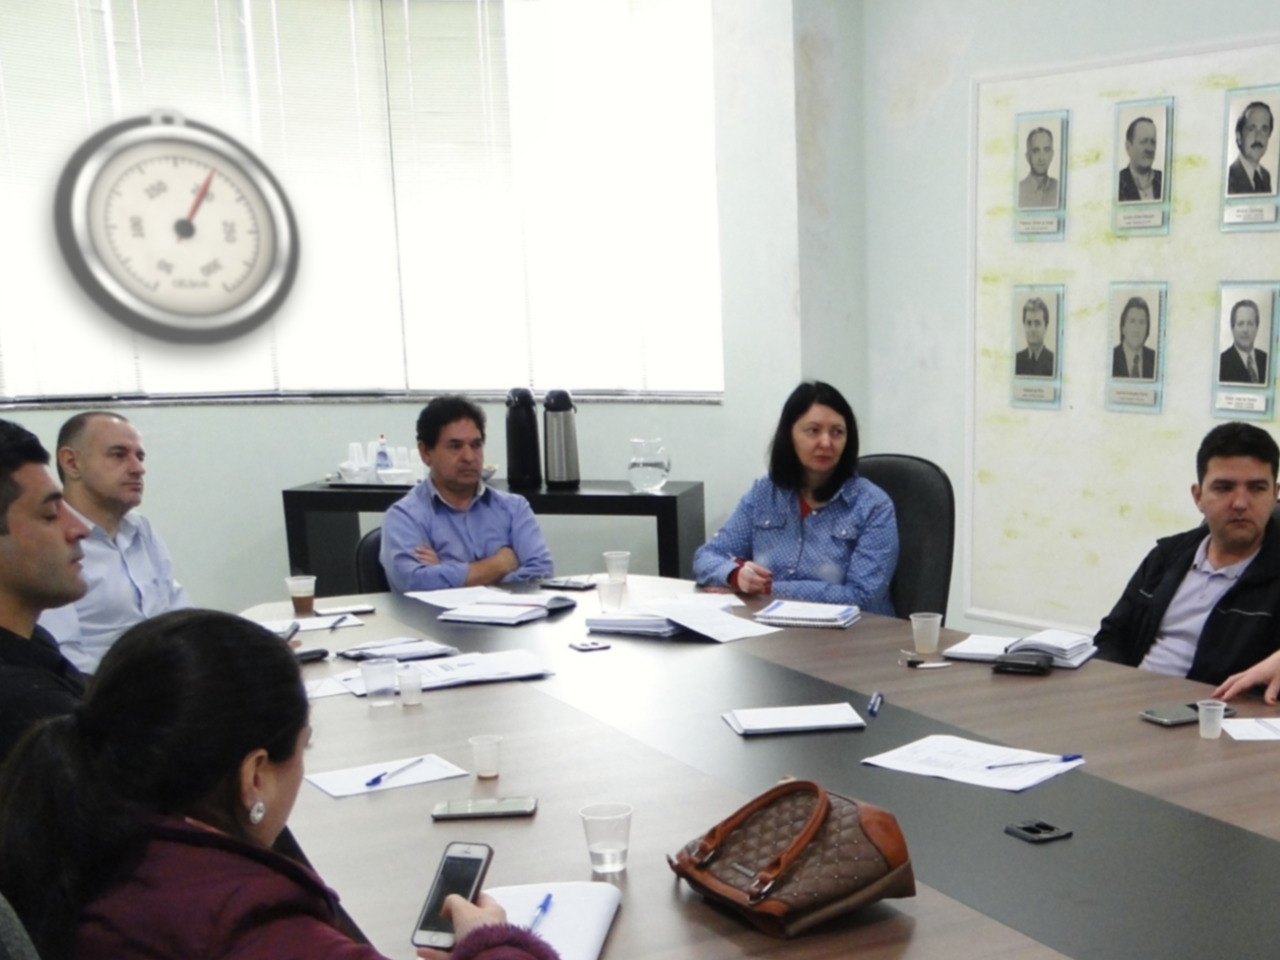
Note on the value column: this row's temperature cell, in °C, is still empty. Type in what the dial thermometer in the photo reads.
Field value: 200 °C
